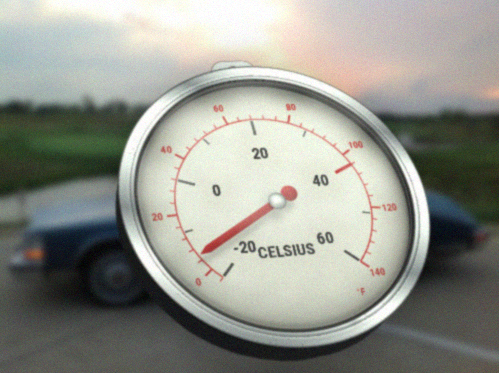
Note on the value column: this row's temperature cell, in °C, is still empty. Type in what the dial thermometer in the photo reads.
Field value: -15 °C
